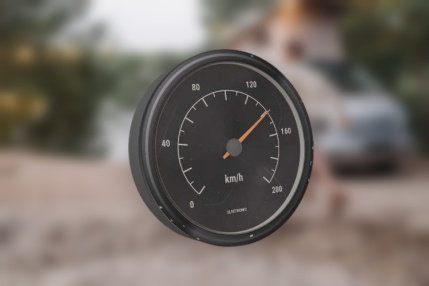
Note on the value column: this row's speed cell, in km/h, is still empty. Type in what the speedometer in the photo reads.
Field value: 140 km/h
